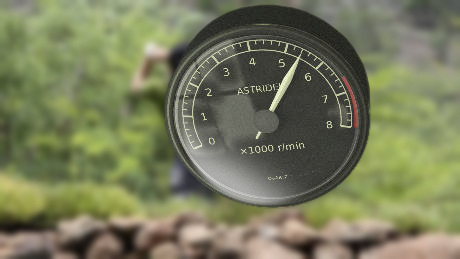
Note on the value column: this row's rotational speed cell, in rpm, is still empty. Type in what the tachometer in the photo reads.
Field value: 5400 rpm
